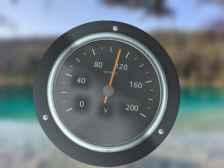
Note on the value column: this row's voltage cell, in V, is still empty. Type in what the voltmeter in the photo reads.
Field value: 110 V
